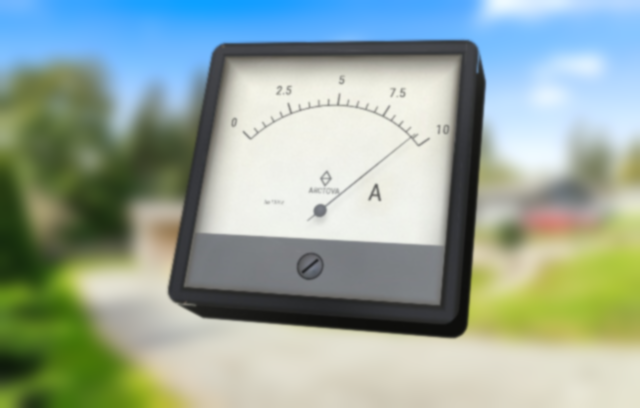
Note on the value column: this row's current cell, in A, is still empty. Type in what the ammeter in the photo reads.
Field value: 9.5 A
